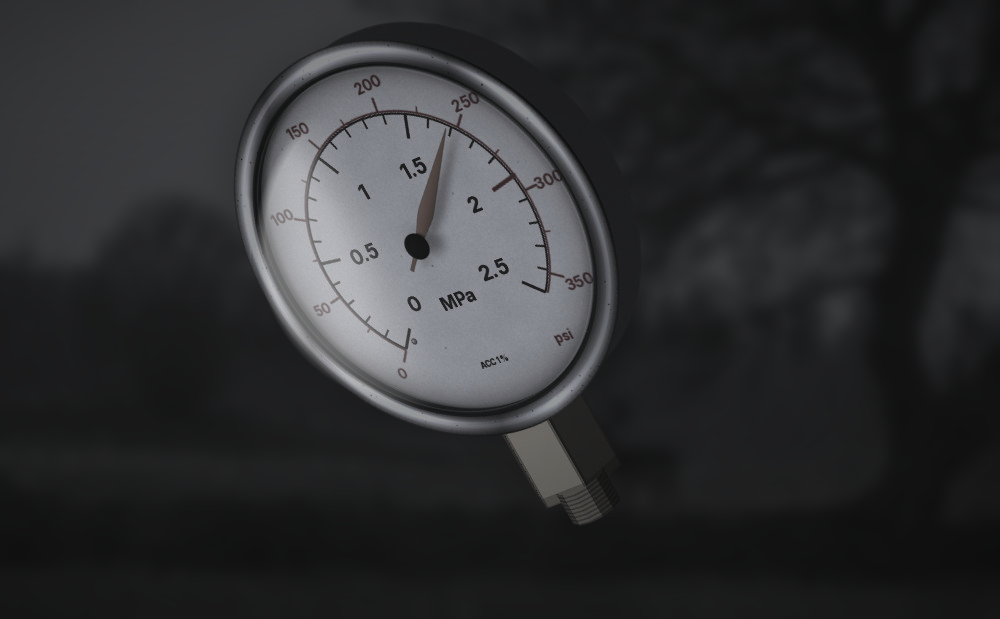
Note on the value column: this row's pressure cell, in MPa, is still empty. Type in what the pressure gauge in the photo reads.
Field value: 1.7 MPa
